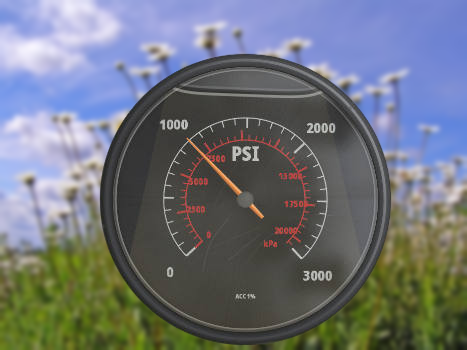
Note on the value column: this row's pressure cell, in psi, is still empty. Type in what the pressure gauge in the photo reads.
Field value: 1000 psi
